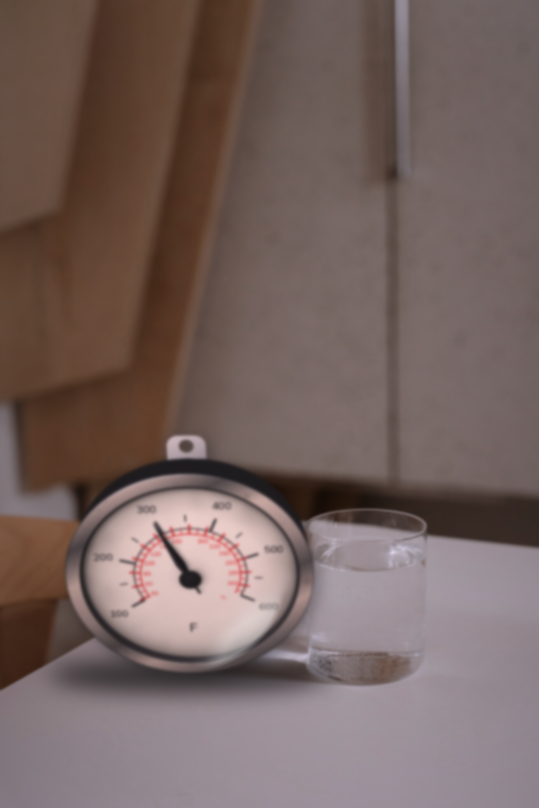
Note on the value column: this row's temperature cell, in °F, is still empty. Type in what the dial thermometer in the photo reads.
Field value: 300 °F
